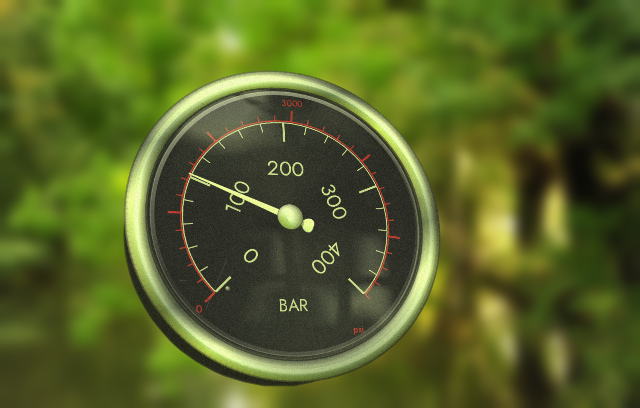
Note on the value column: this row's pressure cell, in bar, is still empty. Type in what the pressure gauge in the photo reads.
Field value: 100 bar
